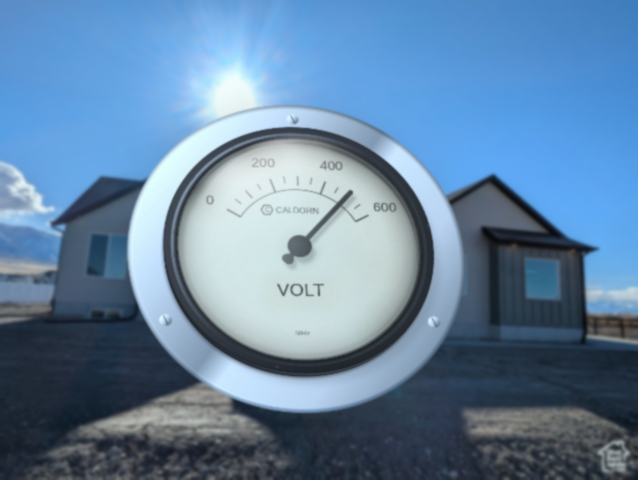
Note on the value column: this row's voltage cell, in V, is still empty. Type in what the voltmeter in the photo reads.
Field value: 500 V
